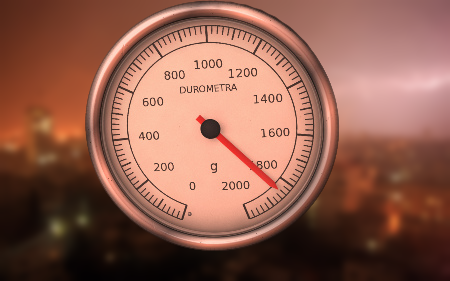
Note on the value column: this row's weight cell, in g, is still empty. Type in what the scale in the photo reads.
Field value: 1840 g
